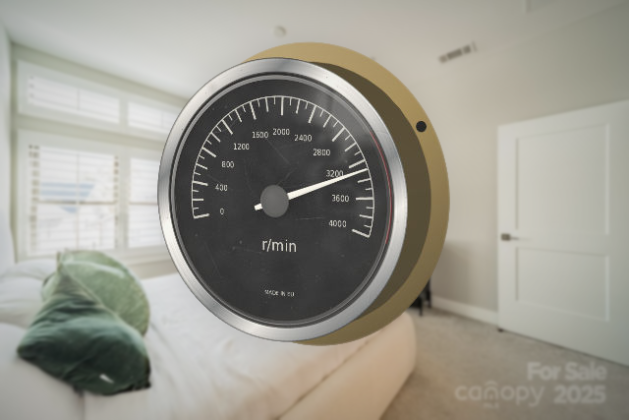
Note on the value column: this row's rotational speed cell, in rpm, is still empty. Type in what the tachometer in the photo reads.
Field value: 3300 rpm
